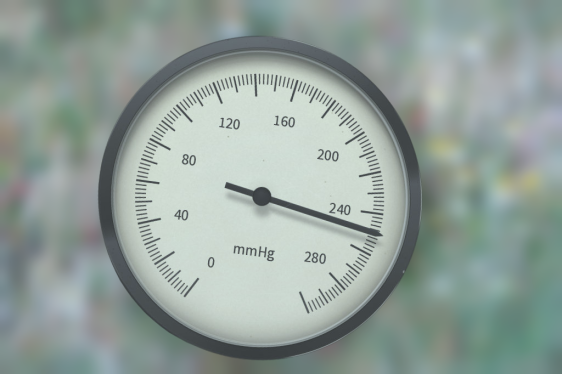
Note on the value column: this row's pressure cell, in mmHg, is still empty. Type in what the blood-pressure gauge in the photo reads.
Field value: 250 mmHg
